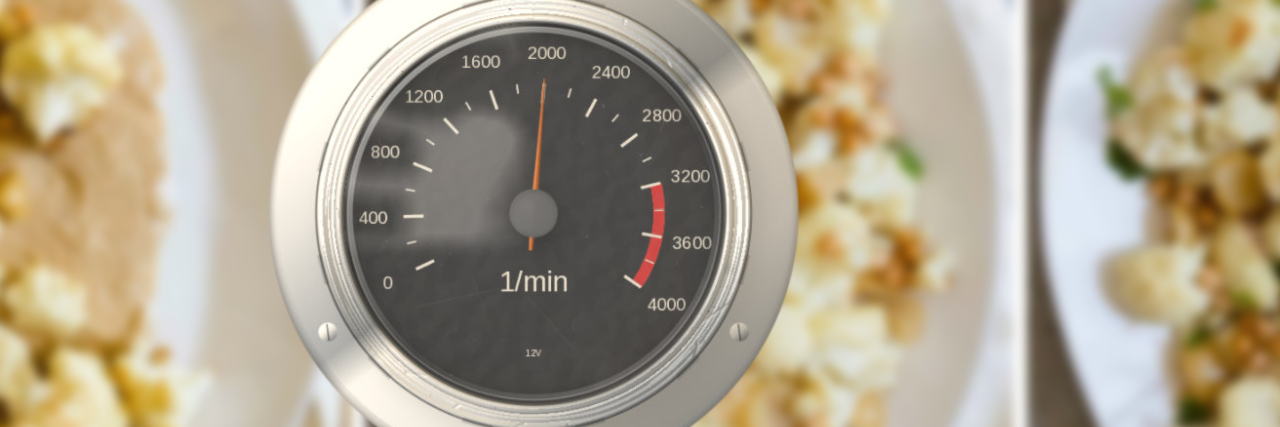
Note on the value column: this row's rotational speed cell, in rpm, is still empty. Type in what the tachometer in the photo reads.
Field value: 2000 rpm
